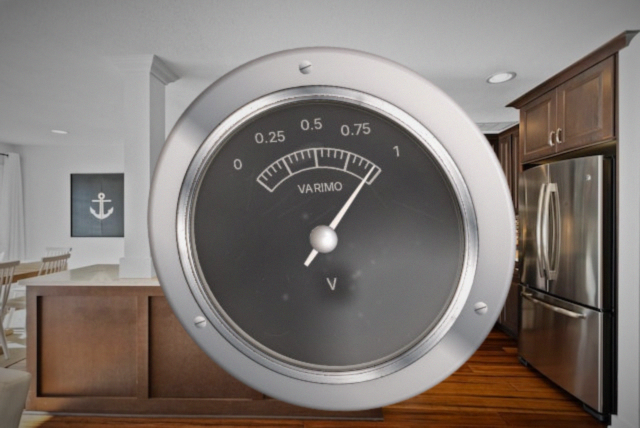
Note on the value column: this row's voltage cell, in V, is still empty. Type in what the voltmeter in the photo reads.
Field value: 0.95 V
